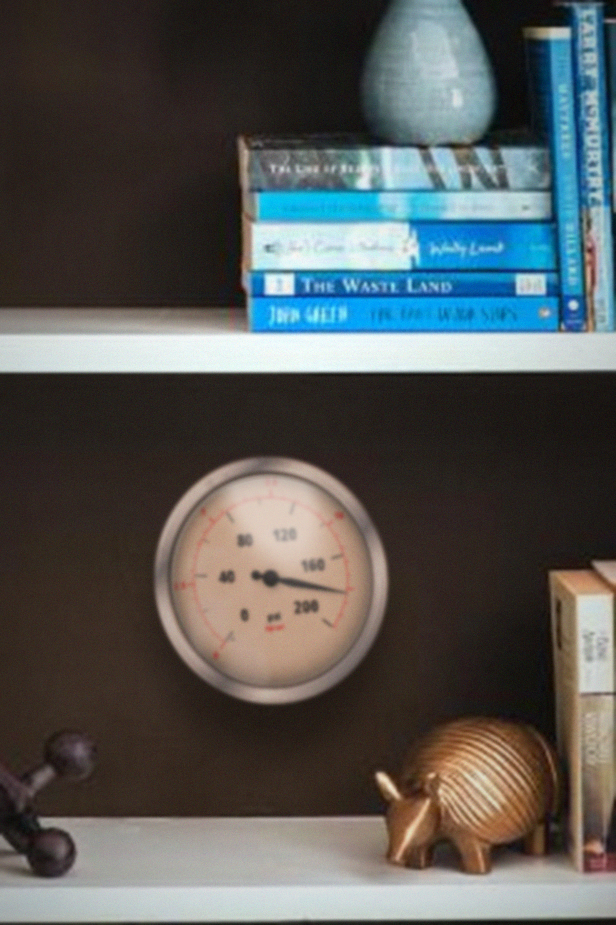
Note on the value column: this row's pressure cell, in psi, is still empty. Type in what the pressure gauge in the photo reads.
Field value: 180 psi
